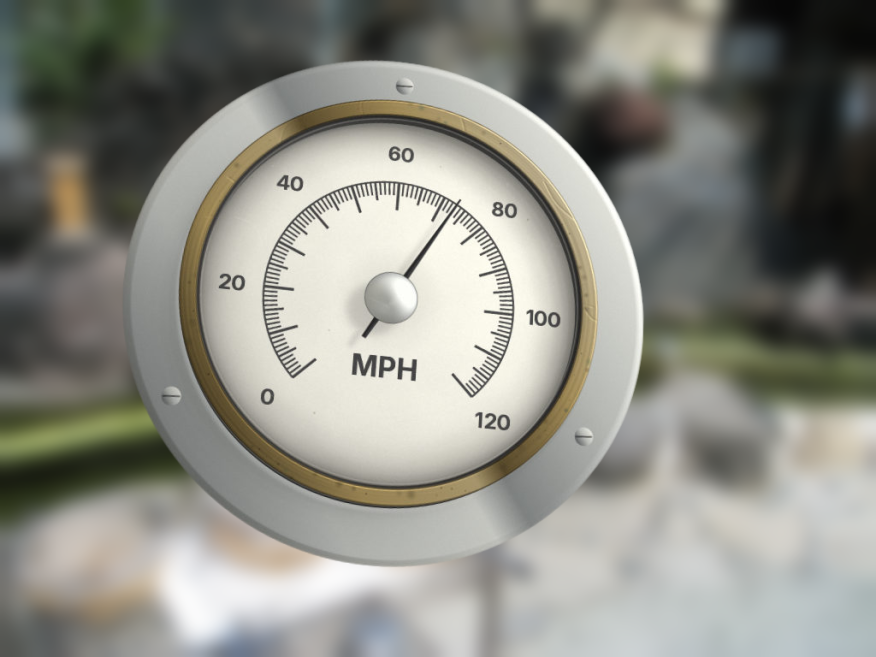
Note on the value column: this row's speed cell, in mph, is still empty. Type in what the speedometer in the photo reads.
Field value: 73 mph
